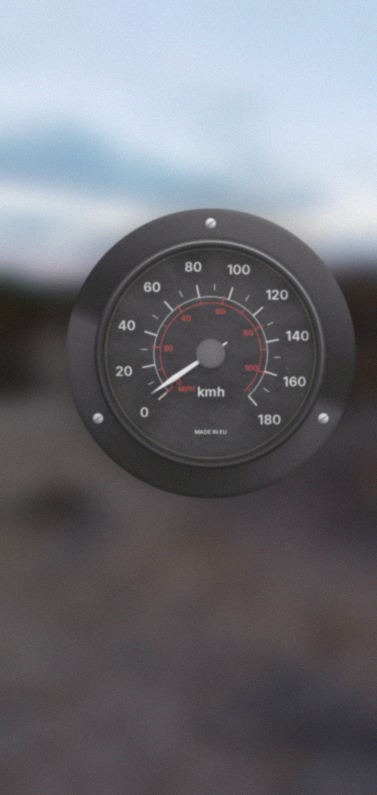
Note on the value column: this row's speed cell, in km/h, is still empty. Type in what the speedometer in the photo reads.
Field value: 5 km/h
